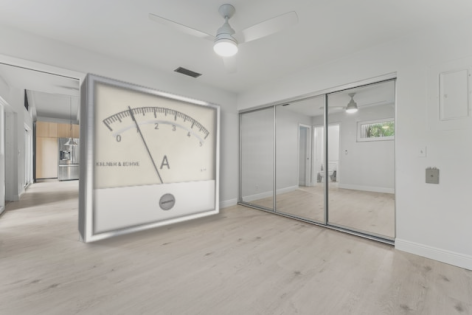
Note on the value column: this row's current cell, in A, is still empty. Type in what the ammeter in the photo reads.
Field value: 1 A
